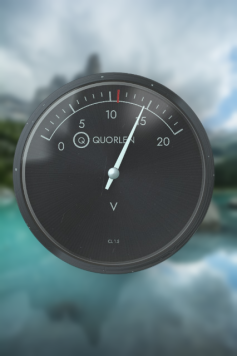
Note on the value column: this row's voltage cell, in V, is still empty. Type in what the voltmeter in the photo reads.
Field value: 14.5 V
